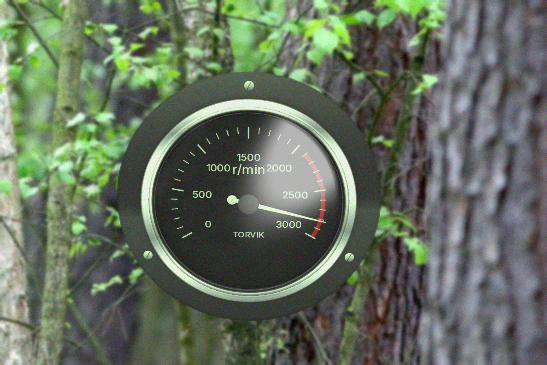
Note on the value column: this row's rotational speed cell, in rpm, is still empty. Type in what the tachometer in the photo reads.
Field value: 2800 rpm
